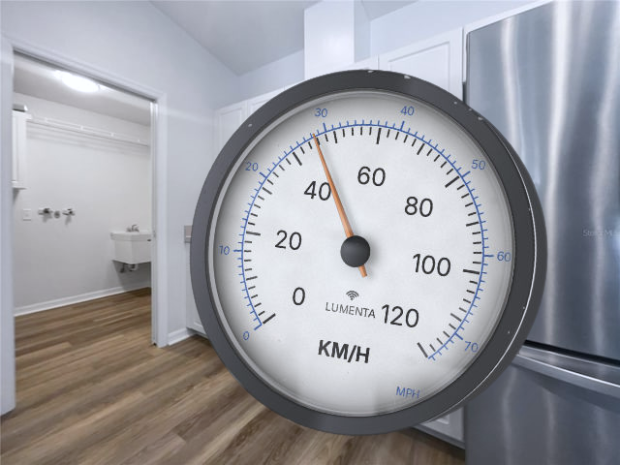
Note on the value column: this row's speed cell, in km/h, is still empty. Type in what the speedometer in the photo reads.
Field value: 46 km/h
